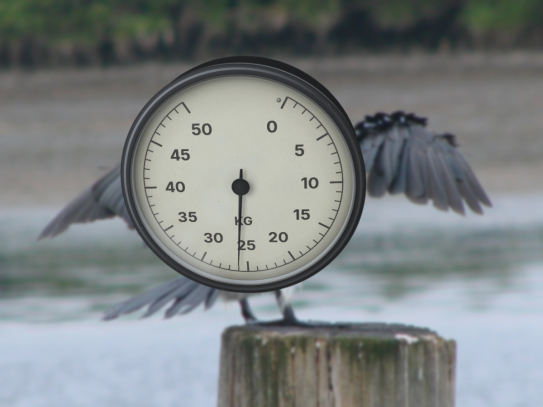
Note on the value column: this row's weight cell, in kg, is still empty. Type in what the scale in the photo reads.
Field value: 26 kg
